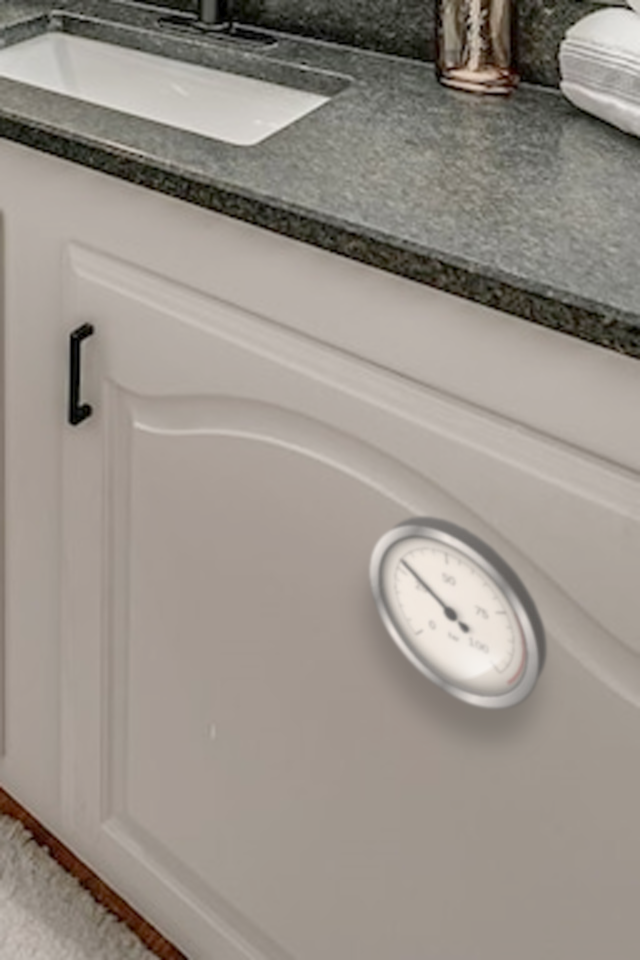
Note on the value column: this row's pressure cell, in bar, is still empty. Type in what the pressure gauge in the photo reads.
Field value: 30 bar
